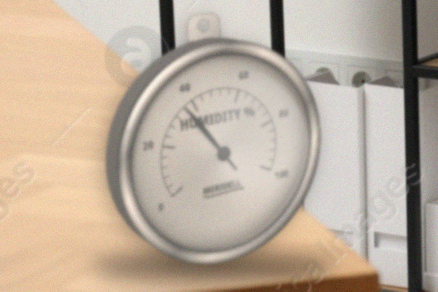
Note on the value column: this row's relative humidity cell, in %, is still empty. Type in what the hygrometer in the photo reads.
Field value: 36 %
